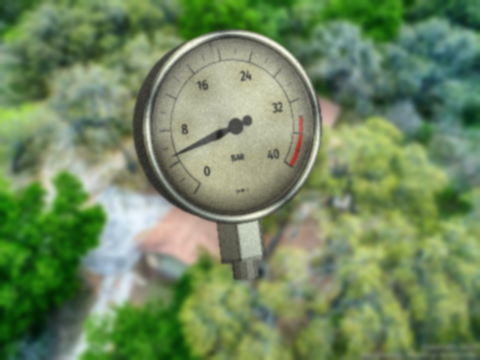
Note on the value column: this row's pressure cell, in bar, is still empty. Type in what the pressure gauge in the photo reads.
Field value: 5 bar
